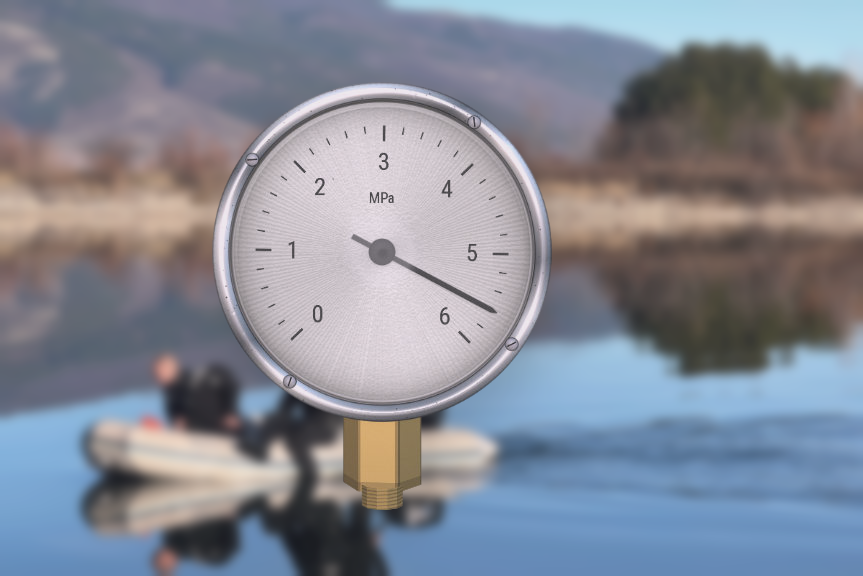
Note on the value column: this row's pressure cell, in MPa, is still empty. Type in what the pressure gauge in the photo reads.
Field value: 5.6 MPa
